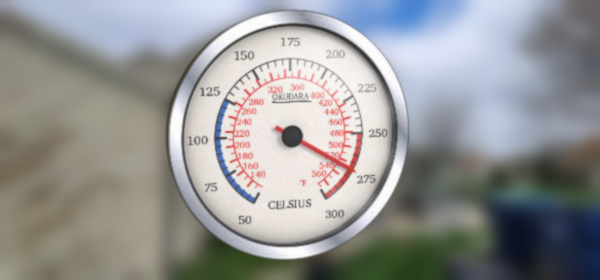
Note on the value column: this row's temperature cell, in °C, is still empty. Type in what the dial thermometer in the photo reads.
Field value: 275 °C
